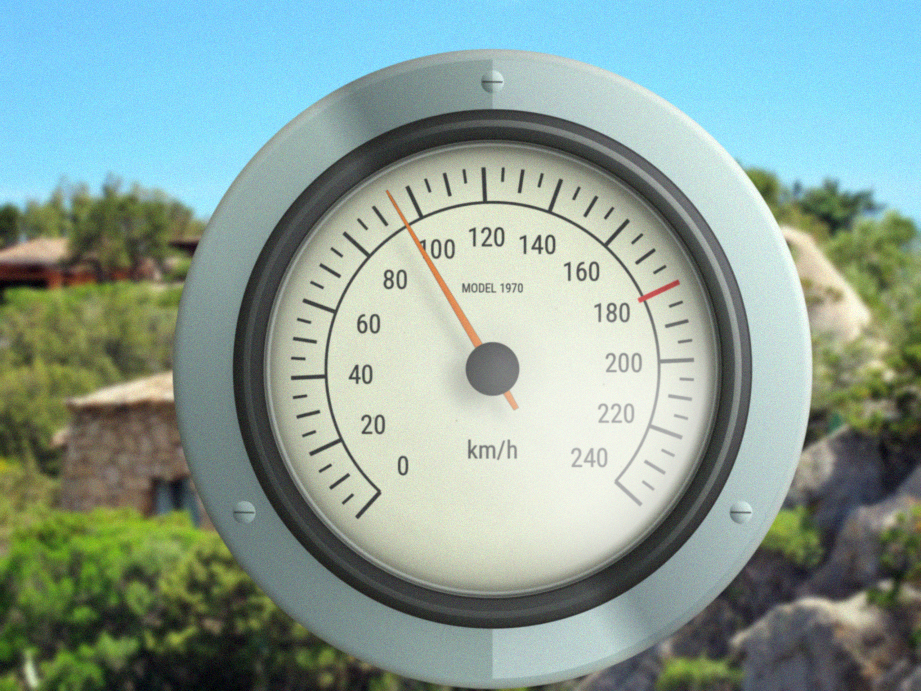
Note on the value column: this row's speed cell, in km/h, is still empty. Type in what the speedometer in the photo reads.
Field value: 95 km/h
